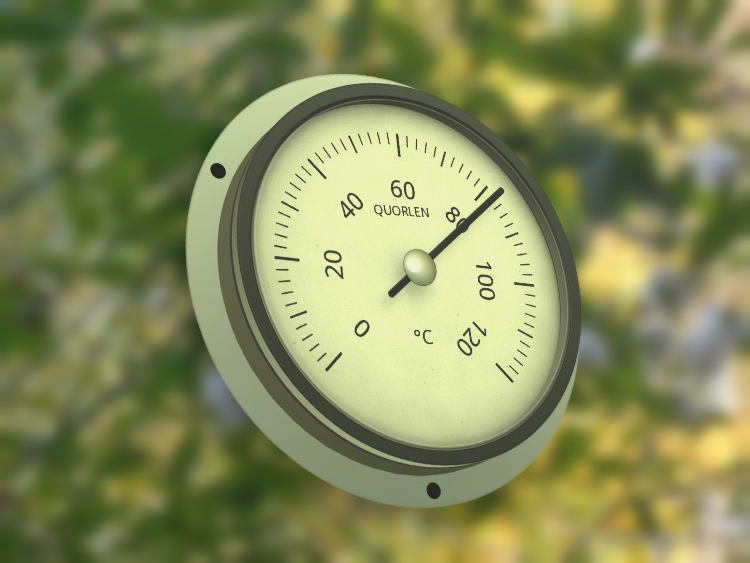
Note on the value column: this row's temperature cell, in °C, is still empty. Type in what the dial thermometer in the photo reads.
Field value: 82 °C
